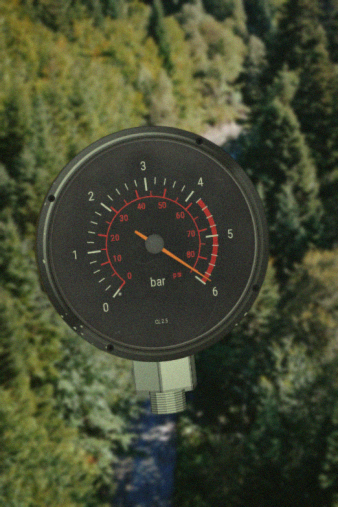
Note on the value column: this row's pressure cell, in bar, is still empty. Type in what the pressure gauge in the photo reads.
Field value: 5.9 bar
